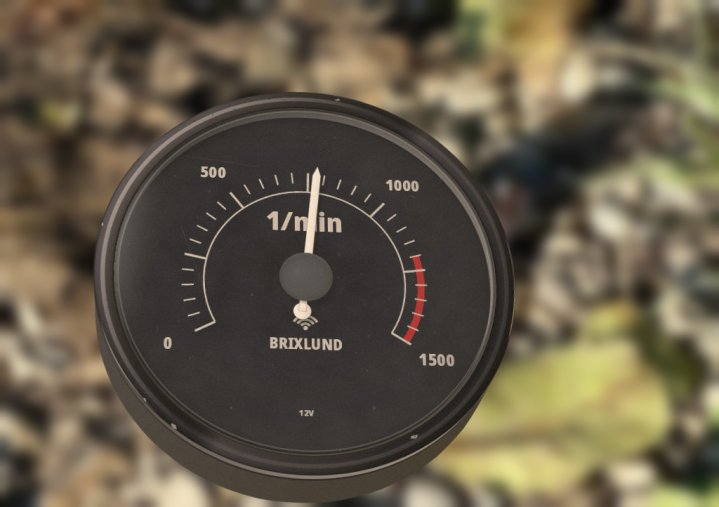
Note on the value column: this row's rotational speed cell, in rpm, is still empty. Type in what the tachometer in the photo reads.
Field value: 775 rpm
